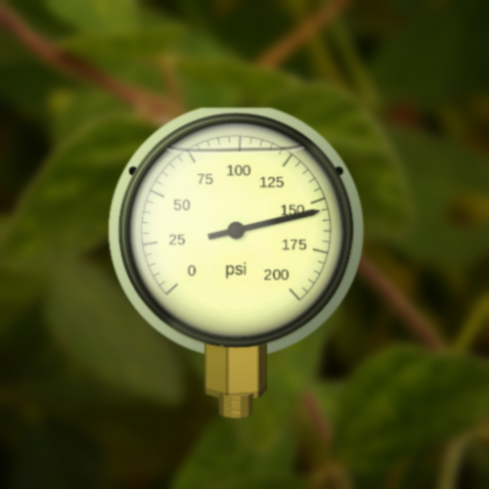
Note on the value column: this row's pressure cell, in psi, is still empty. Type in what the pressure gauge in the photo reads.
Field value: 155 psi
